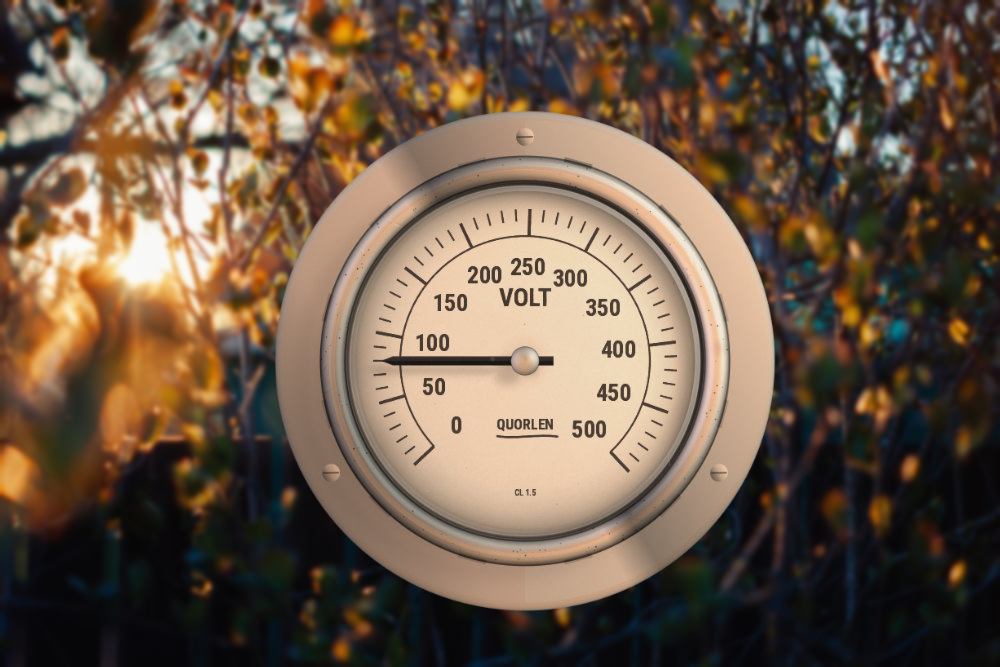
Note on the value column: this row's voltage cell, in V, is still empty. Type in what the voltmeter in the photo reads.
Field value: 80 V
